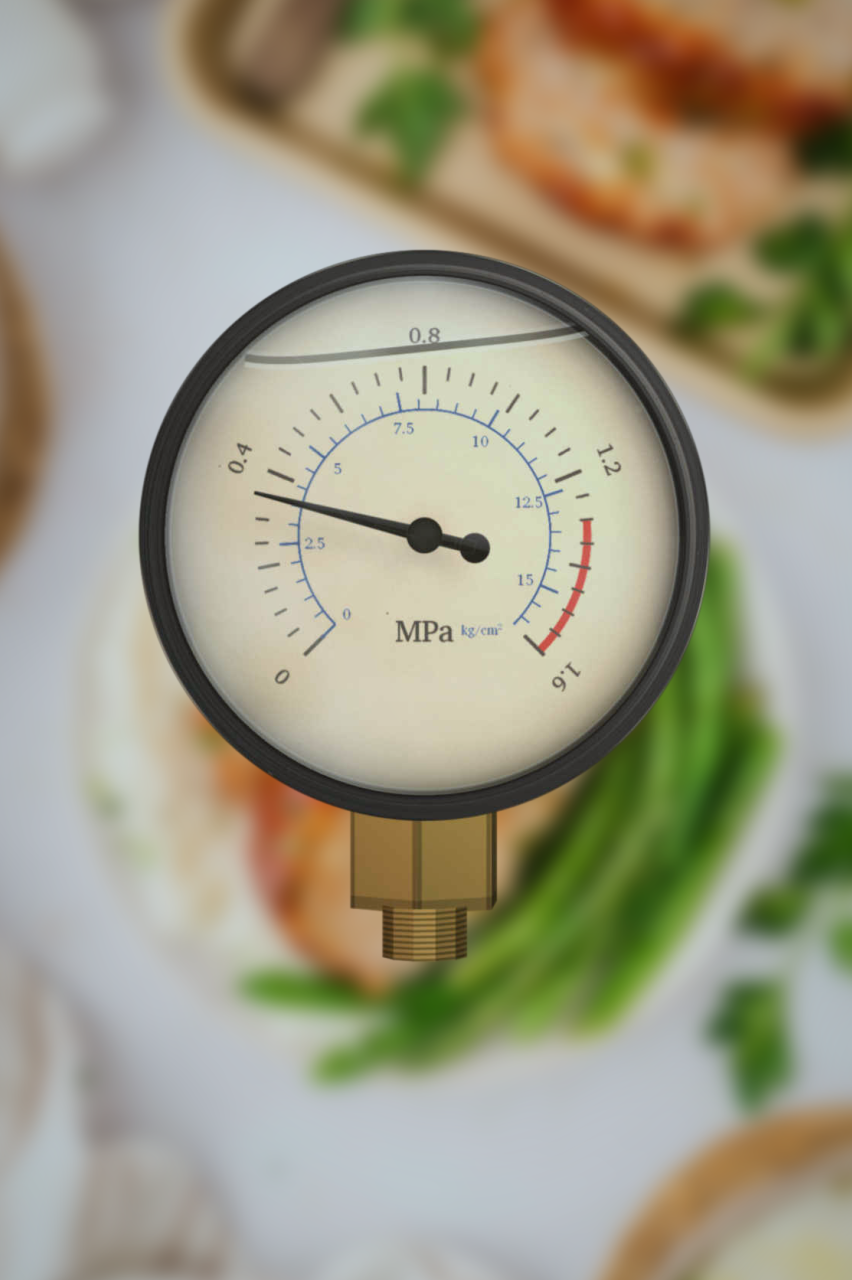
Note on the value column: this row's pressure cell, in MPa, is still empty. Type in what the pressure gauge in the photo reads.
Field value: 0.35 MPa
